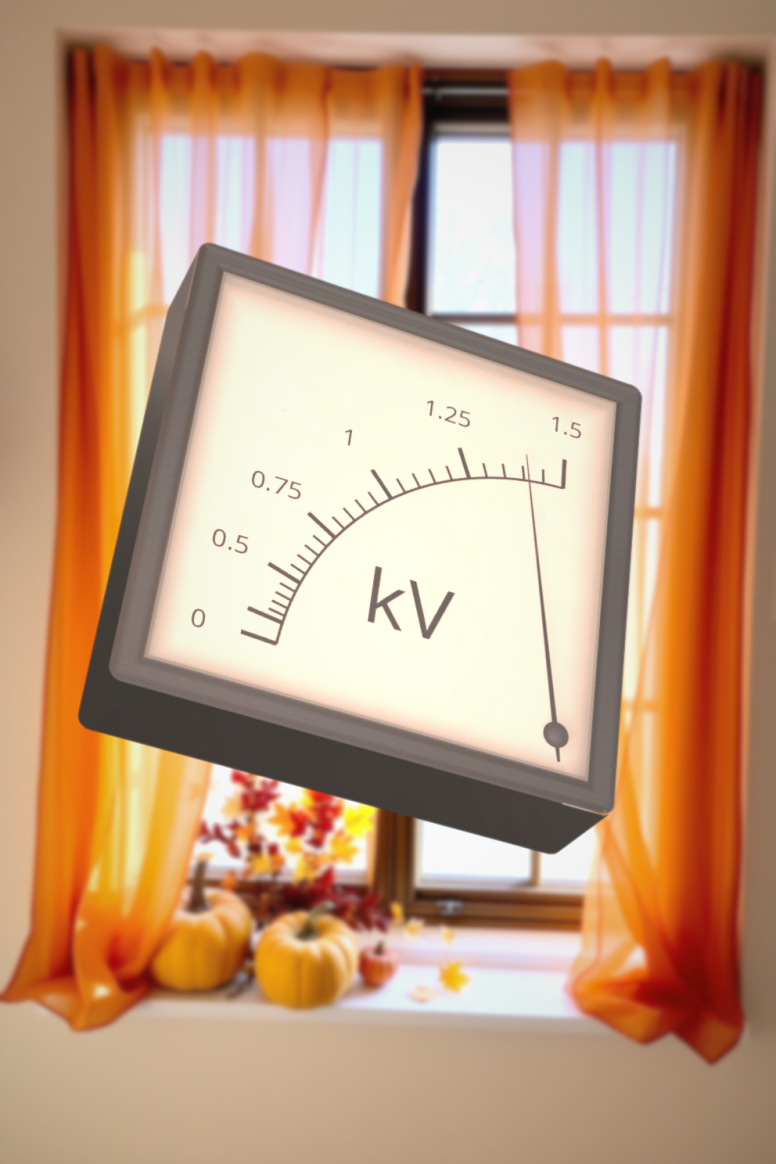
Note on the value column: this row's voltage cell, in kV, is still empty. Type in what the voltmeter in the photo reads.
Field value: 1.4 kV
